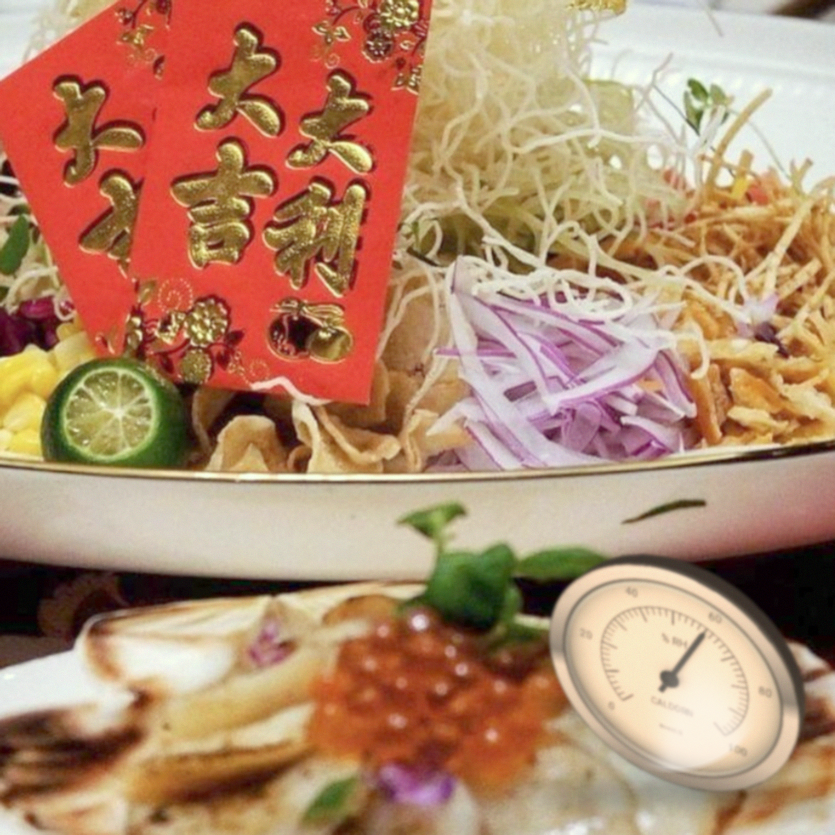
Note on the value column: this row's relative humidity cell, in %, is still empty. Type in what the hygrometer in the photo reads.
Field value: 60 %
